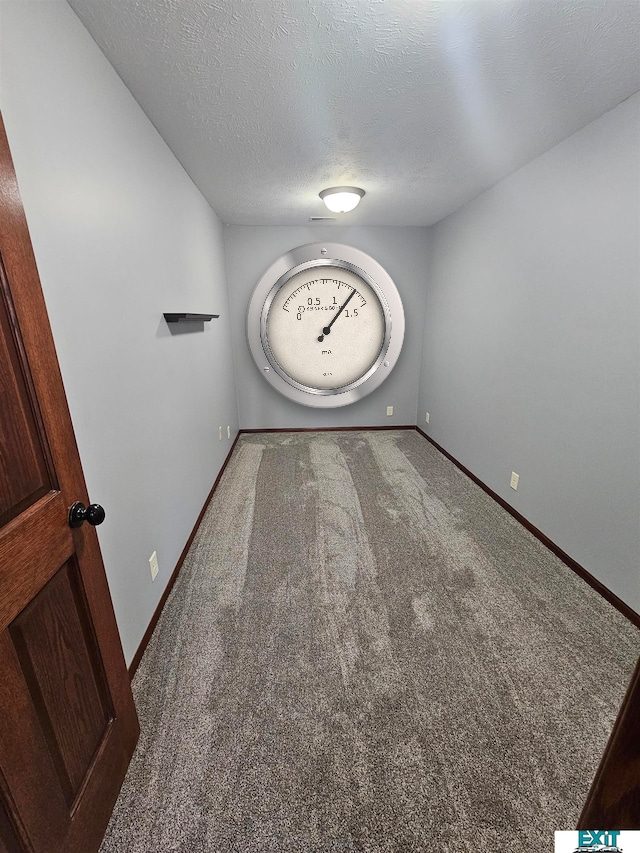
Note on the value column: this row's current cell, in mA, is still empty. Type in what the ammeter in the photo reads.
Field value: 1.25 mA
